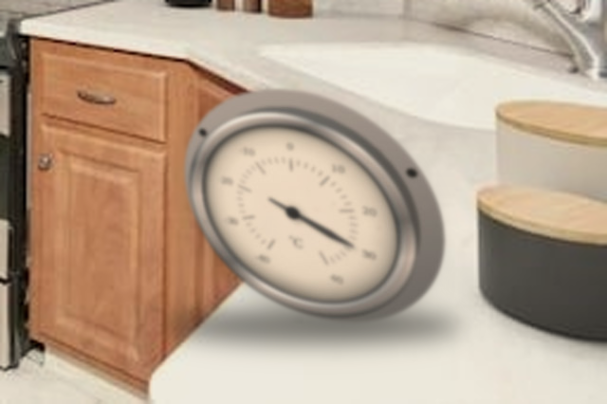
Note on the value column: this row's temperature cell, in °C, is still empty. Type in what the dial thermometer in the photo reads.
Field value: 30 °C
